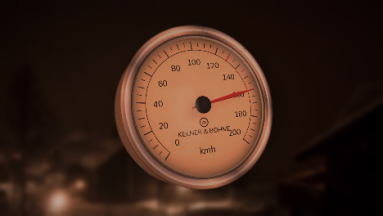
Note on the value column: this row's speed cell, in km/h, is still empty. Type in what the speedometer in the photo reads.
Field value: 160 km/h
